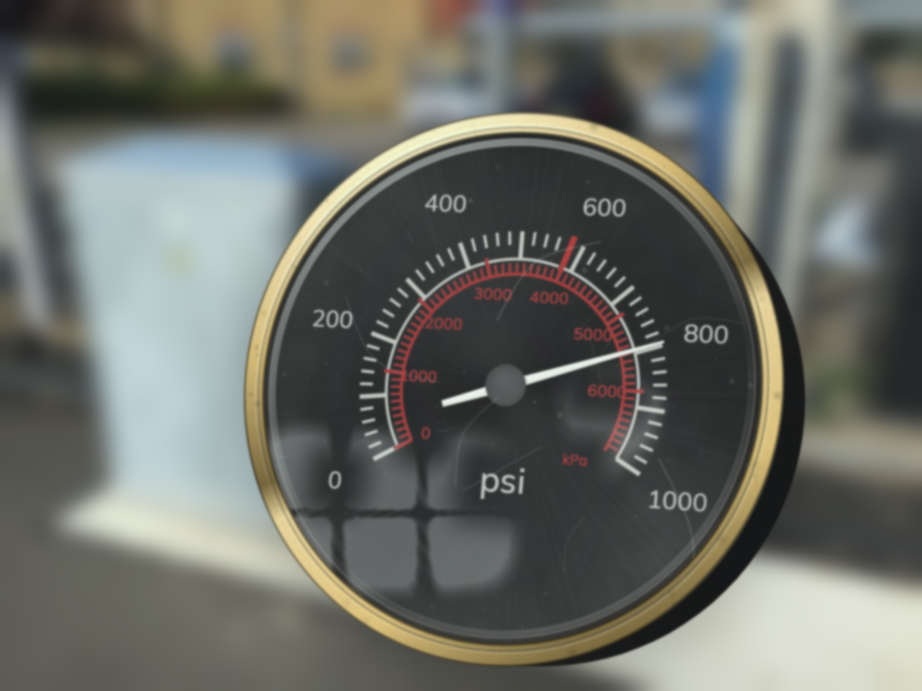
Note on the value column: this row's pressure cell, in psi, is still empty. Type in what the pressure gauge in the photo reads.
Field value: 800 psi
